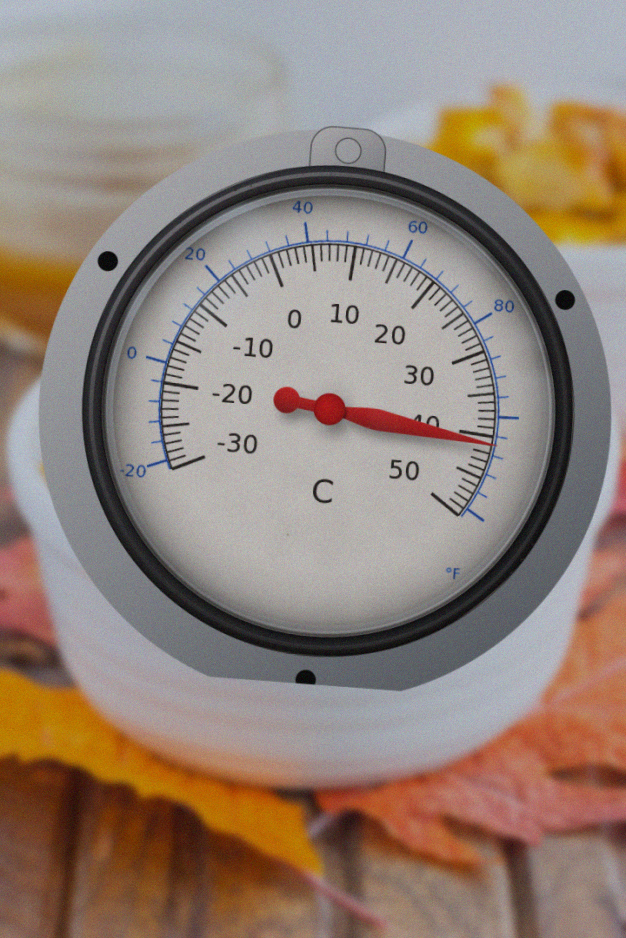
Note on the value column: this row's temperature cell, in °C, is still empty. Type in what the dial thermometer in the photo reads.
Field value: 41 °C
